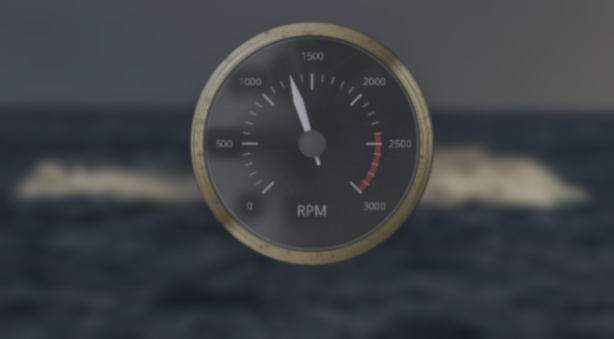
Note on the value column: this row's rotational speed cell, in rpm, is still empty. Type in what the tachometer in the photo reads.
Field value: 1300 rpm
